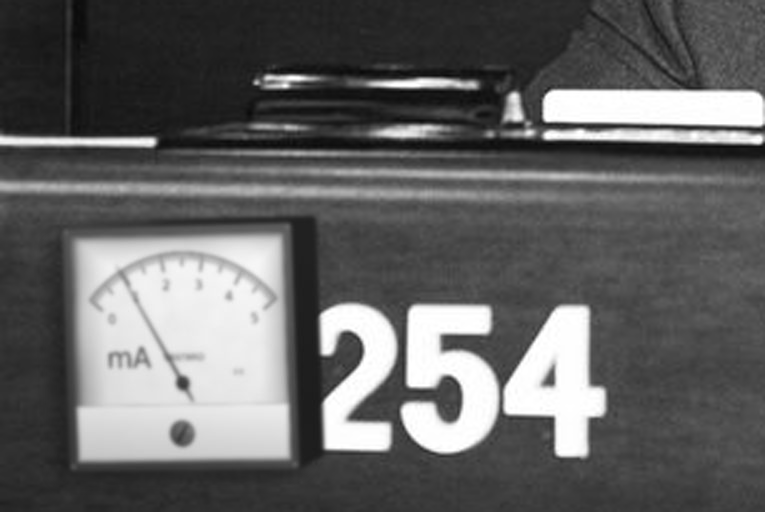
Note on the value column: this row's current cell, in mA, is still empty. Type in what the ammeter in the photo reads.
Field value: 1 mA
